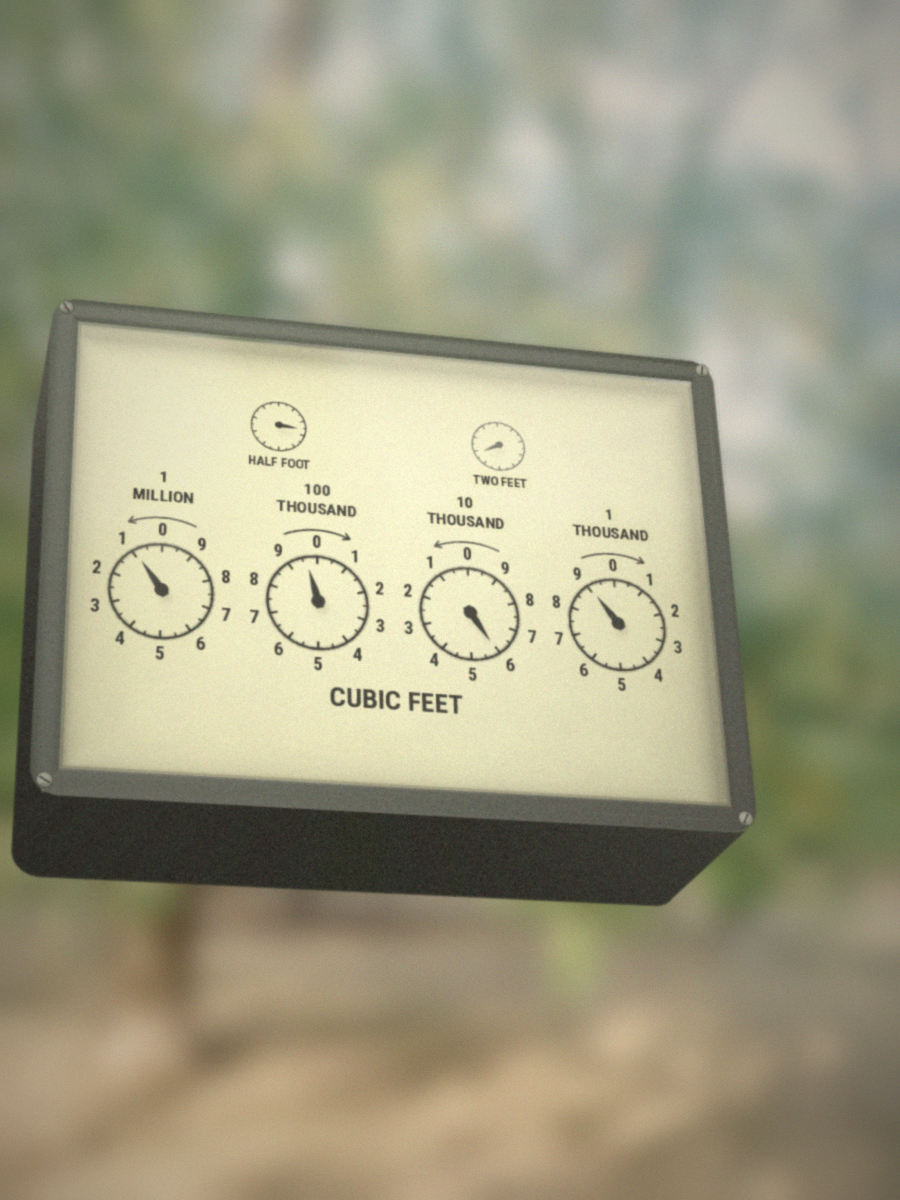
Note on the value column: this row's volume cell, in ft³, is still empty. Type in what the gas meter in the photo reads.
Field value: 95900 ft³
